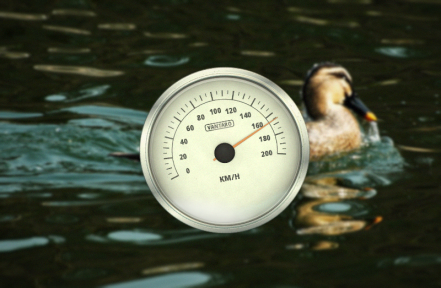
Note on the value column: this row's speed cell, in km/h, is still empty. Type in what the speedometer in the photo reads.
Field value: 165 km/h
